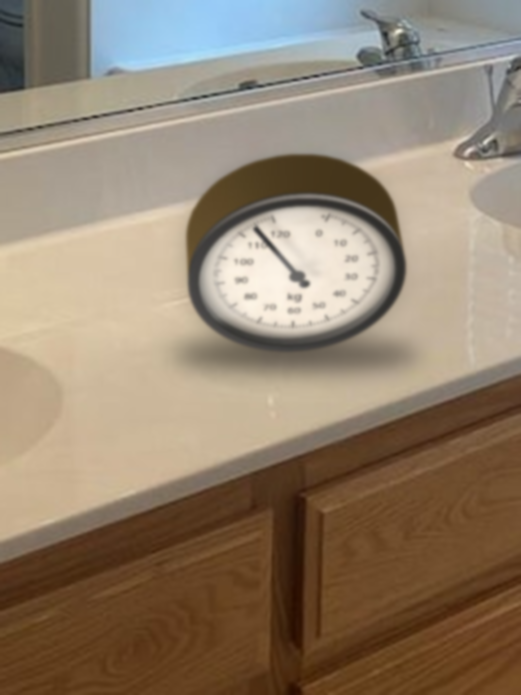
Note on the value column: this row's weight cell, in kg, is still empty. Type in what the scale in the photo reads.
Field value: 115 kg
